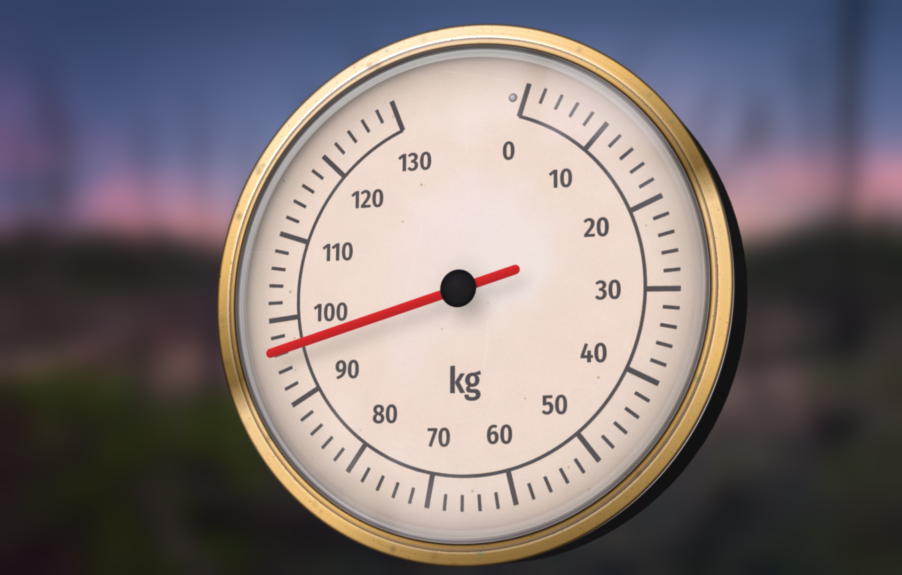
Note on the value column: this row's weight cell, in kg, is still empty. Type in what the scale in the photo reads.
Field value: 96 kg
